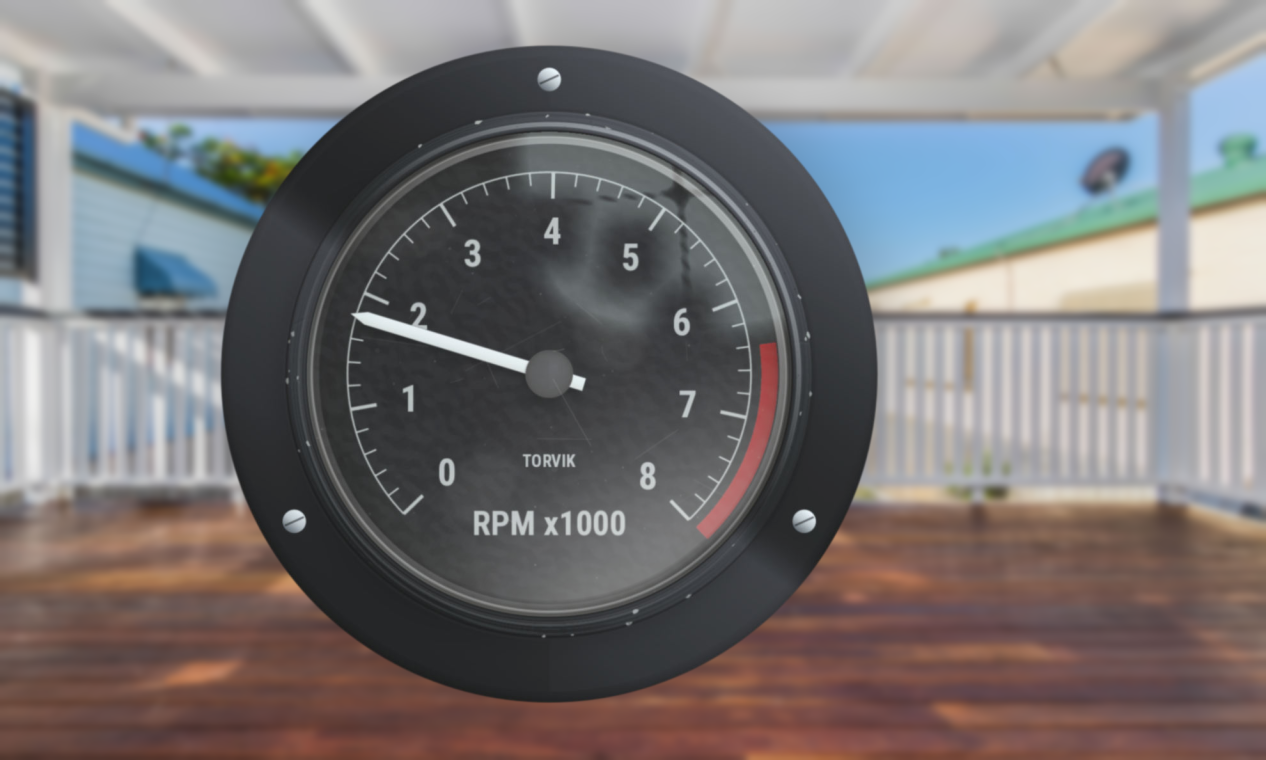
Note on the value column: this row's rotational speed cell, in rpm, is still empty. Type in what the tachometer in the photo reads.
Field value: 1800 rpm
